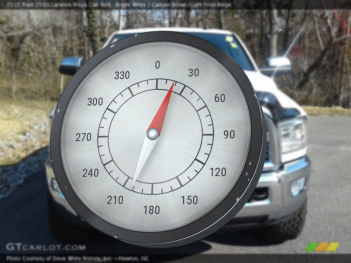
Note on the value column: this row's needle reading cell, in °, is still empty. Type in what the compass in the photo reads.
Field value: 20 °
